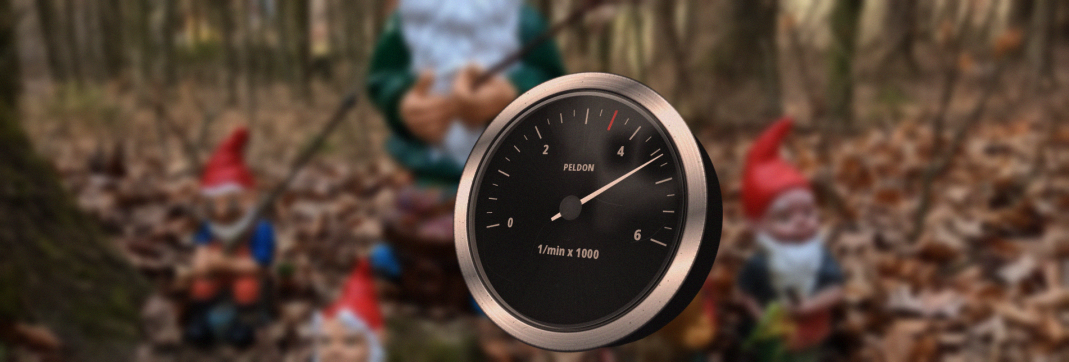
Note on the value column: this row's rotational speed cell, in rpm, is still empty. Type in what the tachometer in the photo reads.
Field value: 4625 rpm
